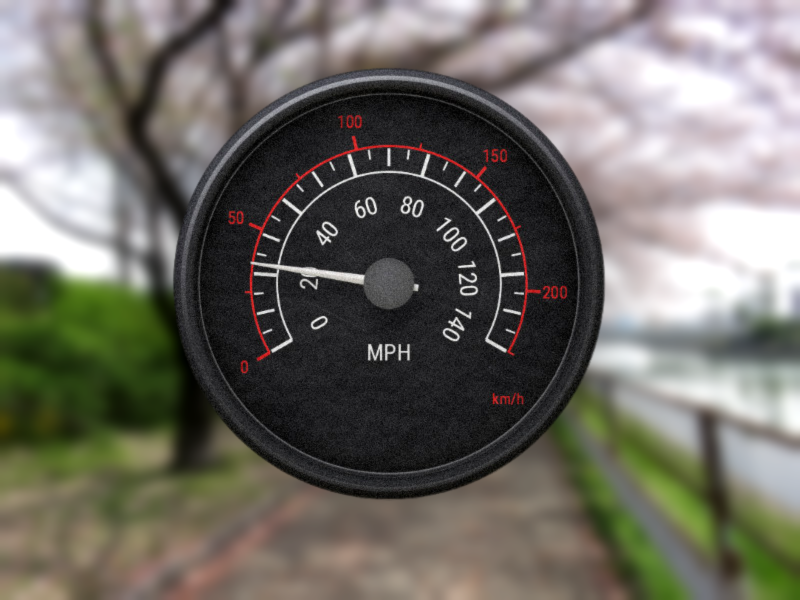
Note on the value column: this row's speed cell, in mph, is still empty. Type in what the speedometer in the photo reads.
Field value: 22.5 mph
